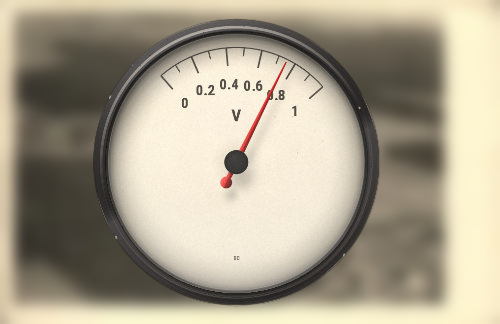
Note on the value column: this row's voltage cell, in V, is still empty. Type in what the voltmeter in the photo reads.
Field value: 0.75 V
